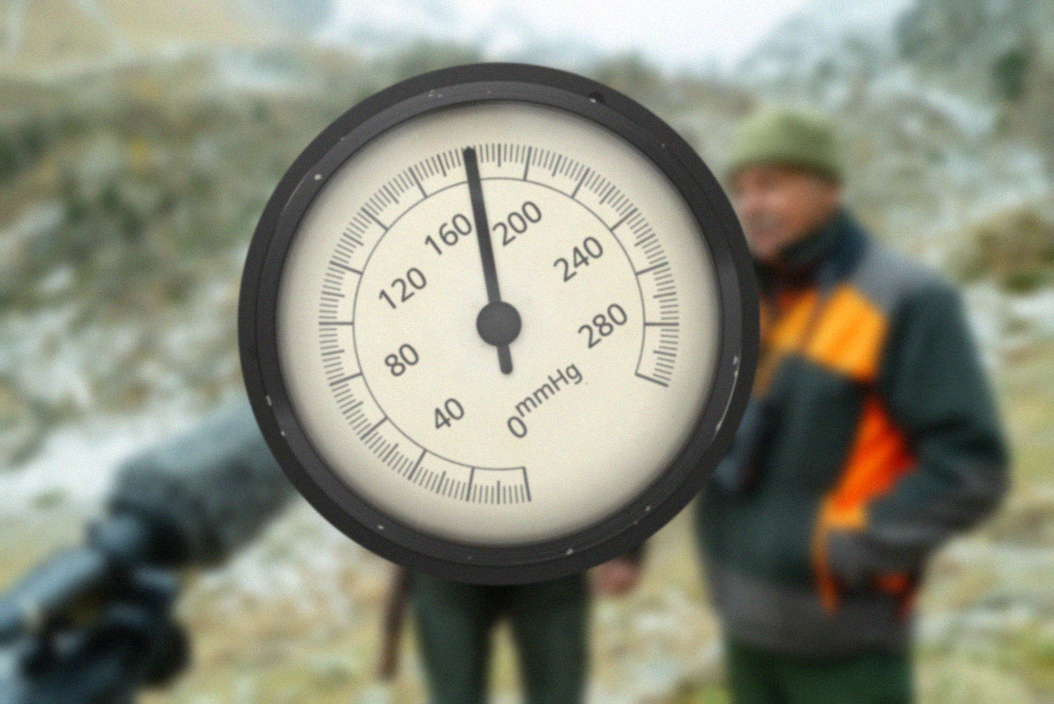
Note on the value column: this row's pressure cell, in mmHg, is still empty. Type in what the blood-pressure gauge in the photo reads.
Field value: 180 mmHg
